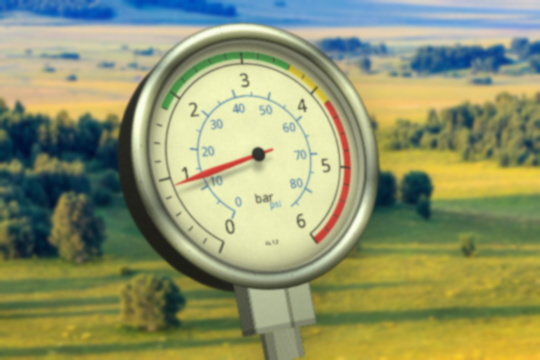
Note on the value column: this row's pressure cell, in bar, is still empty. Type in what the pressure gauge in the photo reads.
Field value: 0.9 bar
